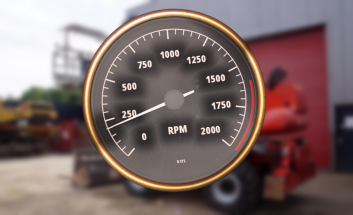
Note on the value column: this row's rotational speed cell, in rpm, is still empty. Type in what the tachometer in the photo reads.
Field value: 200 rpm
